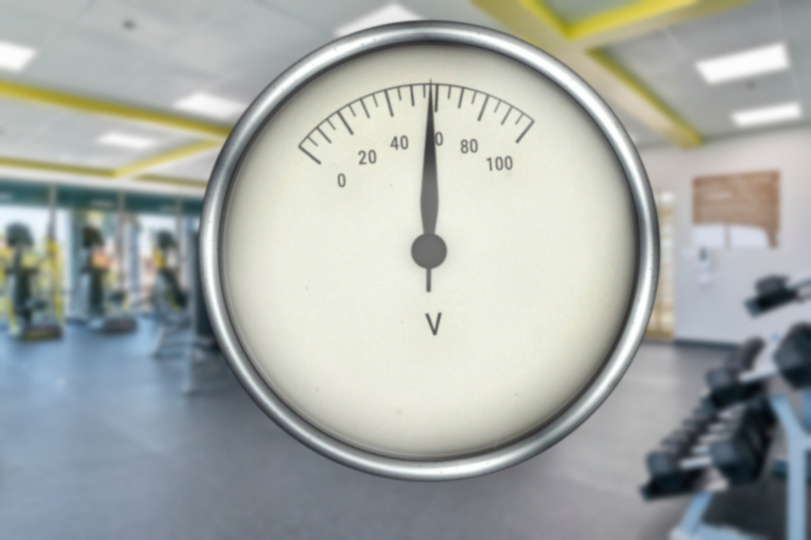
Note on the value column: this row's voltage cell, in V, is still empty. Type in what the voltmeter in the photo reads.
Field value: 57.5 V
